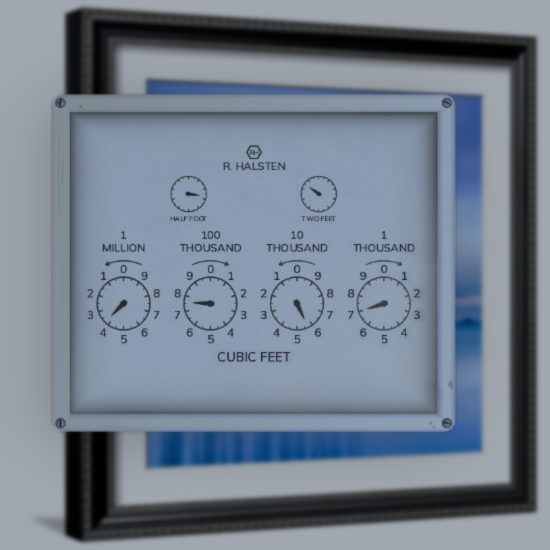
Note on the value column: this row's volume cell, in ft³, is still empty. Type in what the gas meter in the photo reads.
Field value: 375700 ft³
